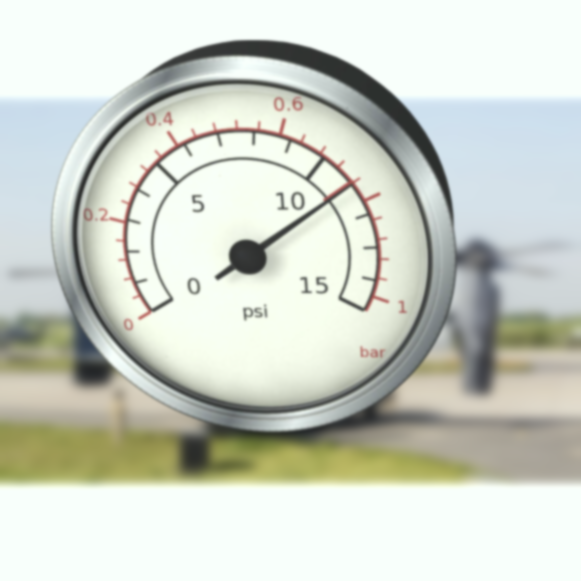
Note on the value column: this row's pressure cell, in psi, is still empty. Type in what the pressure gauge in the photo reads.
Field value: 11 psi
